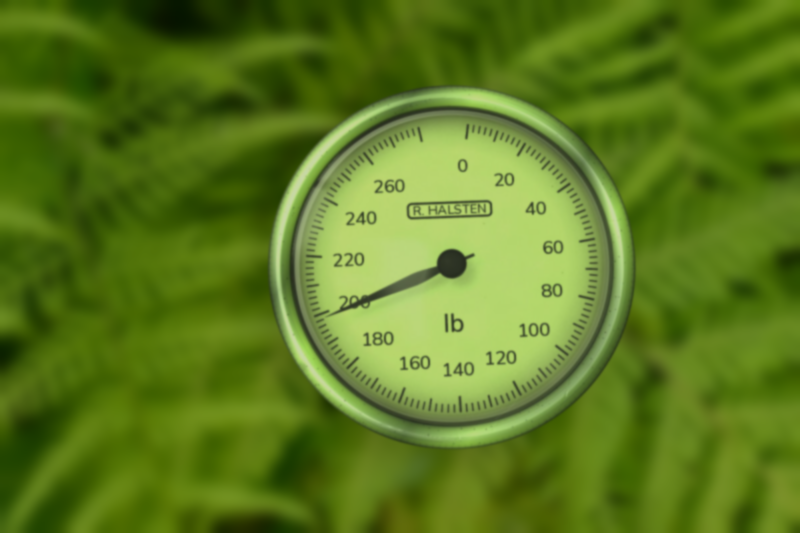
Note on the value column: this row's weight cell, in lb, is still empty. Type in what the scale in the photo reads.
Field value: 198 lb
